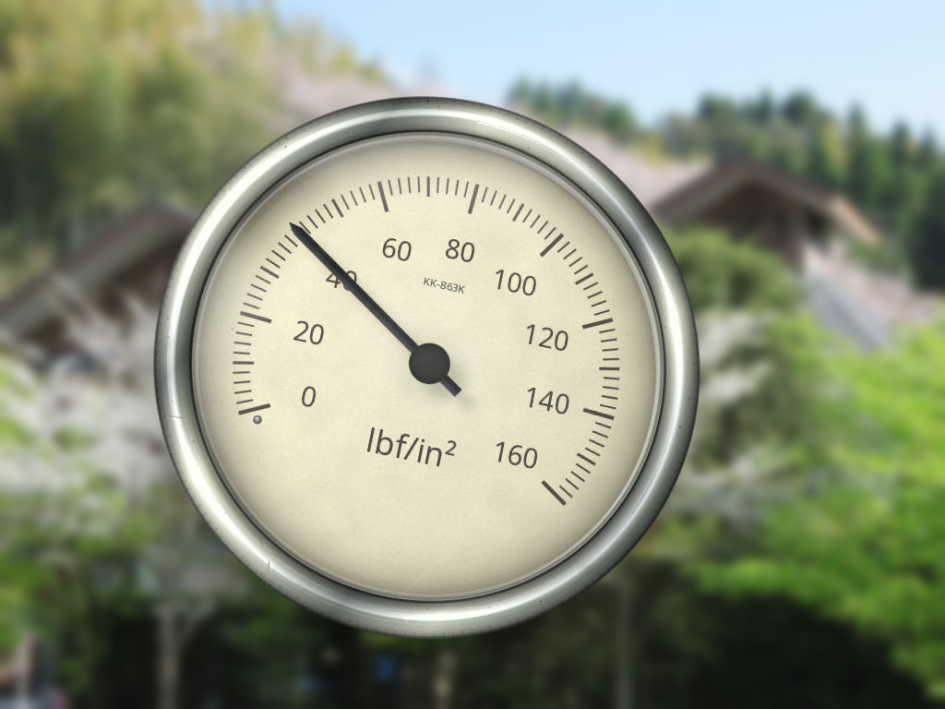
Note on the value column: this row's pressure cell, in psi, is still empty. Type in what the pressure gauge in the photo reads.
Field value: 40 psi
